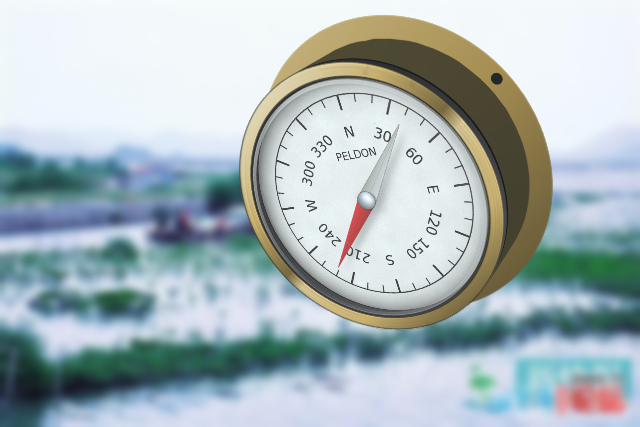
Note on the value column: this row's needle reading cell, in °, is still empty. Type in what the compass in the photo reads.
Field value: 220 °
